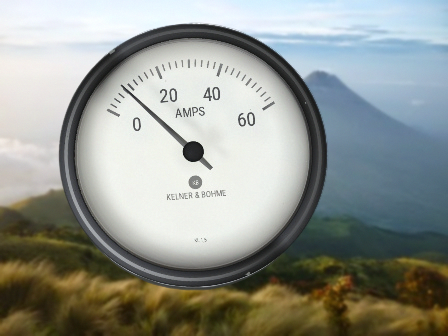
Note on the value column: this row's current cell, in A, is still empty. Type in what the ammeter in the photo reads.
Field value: 8 A
